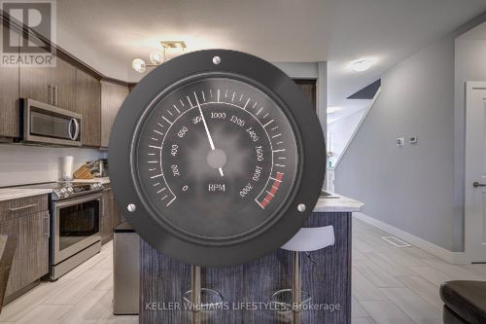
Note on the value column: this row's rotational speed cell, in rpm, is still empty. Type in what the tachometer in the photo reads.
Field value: 850 rpm
